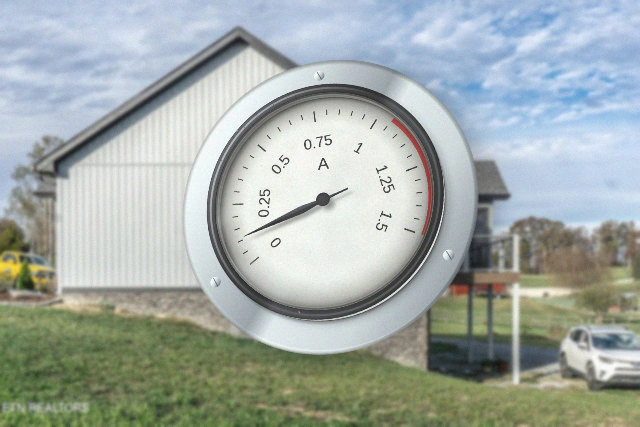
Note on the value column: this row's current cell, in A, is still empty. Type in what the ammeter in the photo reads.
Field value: 0.1 A
